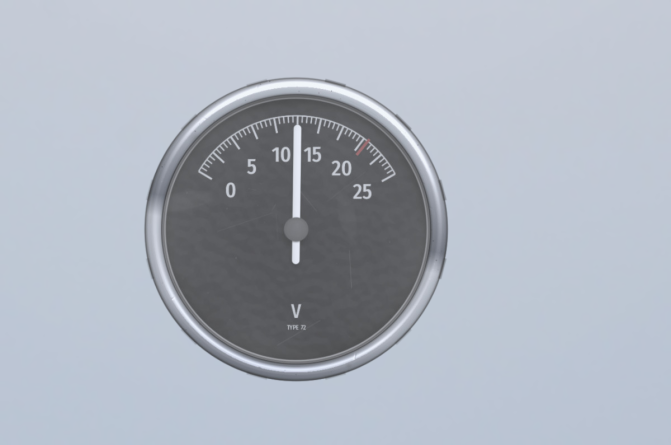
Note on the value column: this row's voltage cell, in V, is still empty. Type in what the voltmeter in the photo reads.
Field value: 12.5 V
